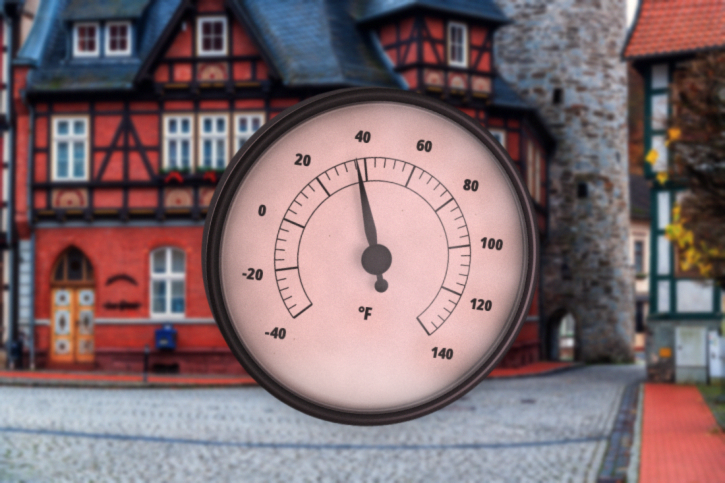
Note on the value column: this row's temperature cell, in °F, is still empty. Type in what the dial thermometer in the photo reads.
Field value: 36 °F
